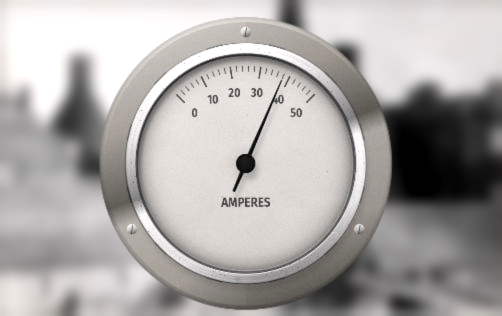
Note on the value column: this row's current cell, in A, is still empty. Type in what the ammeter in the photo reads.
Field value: 38 A
